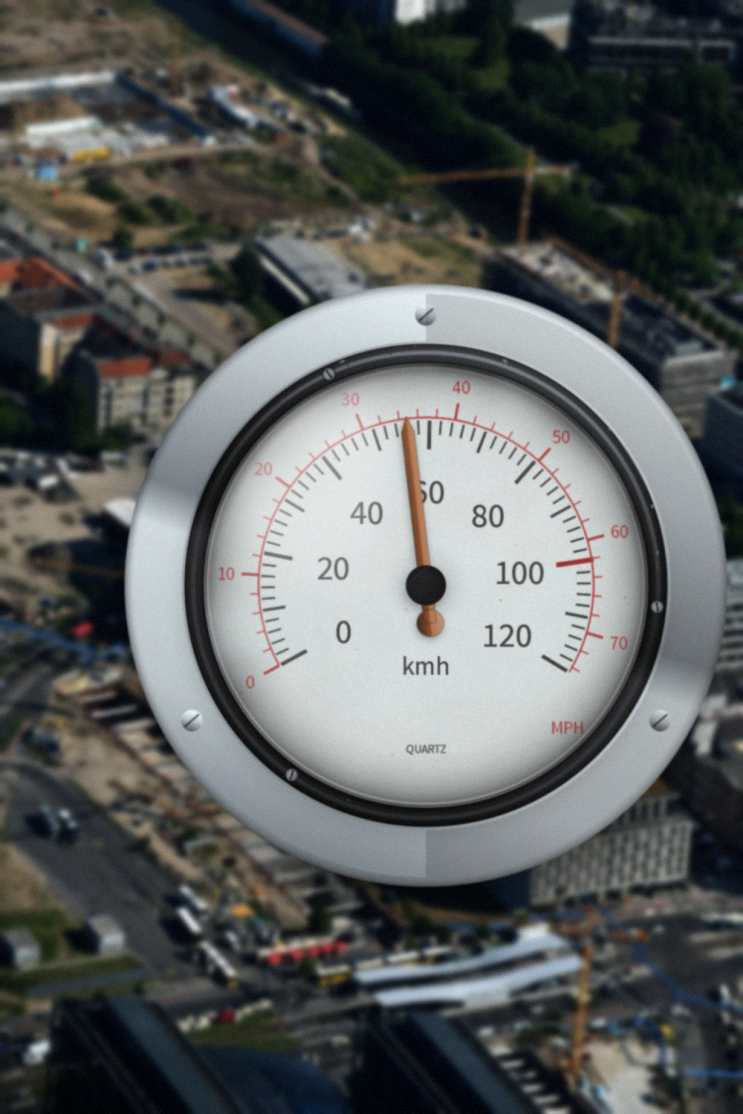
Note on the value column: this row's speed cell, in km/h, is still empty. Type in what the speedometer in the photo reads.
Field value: 56 km/h
